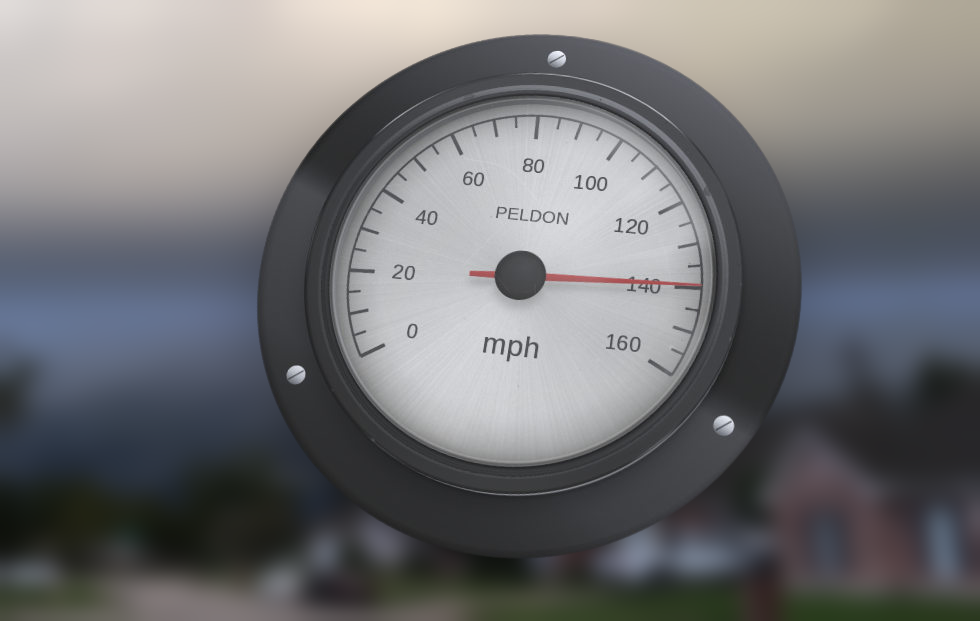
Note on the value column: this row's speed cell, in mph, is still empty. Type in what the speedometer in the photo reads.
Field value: 140 mph
